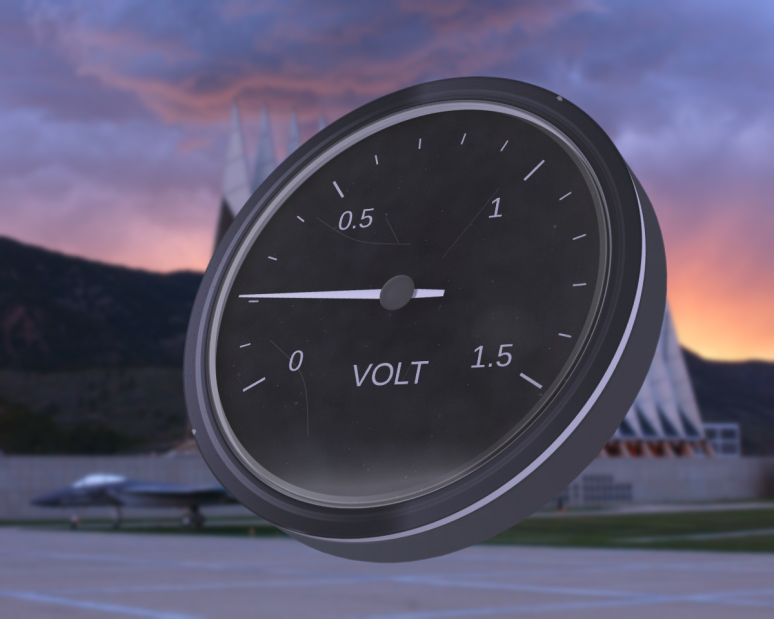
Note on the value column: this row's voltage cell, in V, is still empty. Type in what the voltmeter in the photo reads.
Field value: 0.2 V
